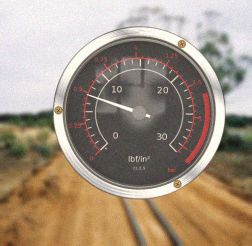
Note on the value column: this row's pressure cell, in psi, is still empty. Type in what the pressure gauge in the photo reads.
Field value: 7 psi
